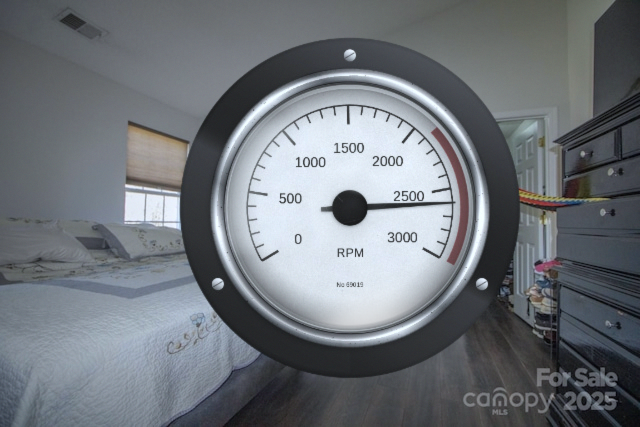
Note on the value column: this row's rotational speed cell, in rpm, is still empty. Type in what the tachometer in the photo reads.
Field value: 2600 rpm
